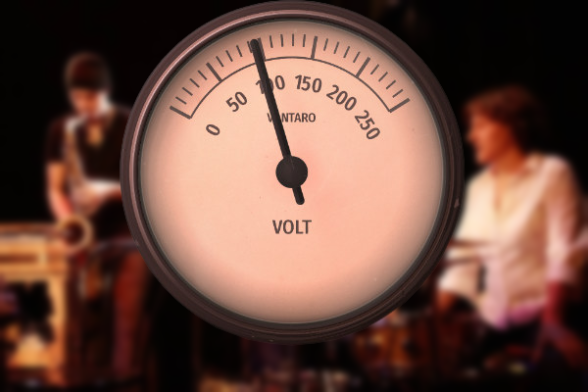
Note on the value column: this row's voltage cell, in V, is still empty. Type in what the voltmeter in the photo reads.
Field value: 95 V
